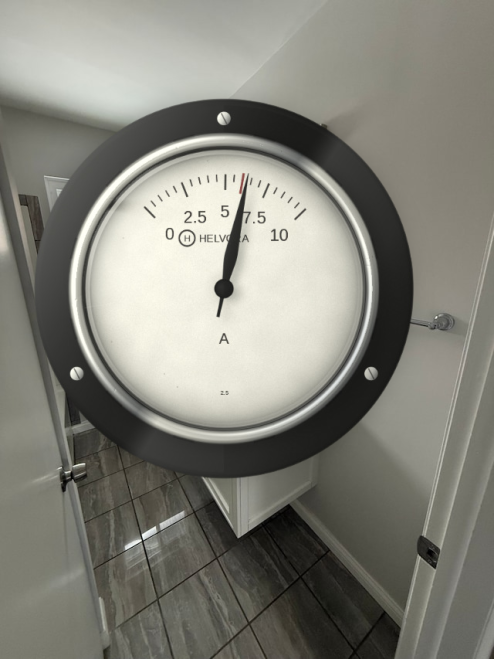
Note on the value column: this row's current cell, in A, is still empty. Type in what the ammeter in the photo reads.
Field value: 6.25 A
